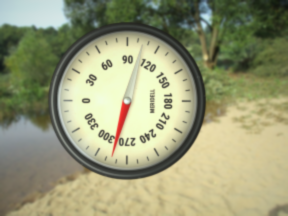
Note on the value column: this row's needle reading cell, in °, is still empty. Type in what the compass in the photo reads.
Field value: 285 °
